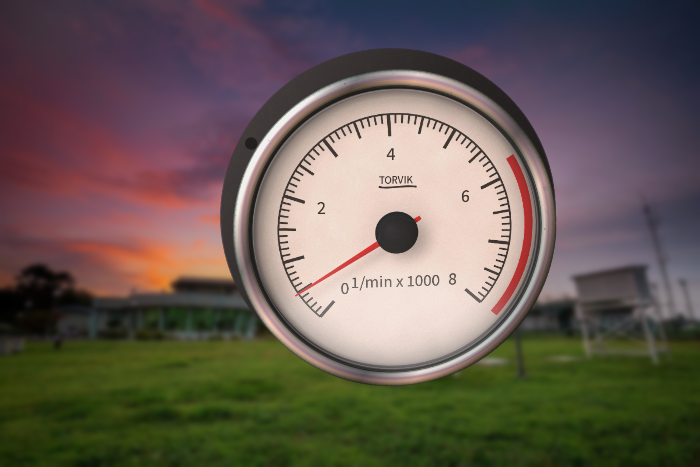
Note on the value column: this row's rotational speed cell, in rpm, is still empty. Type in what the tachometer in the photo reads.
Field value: 500 rpm
